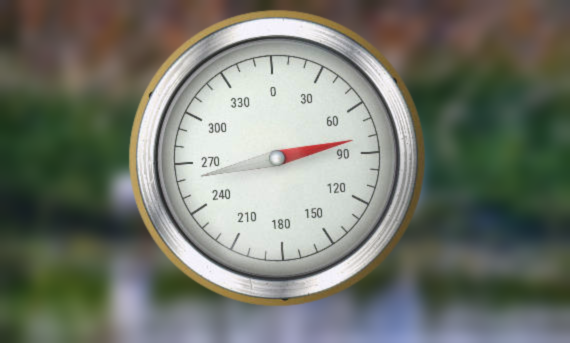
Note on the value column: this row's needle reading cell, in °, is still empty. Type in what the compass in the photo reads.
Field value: 80 °
